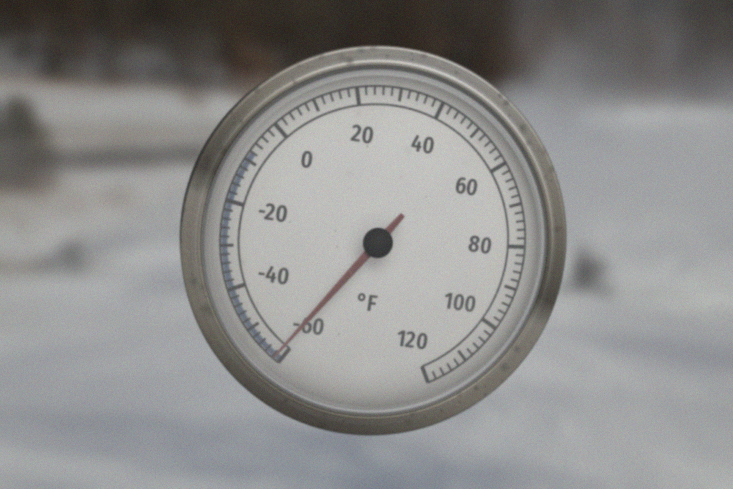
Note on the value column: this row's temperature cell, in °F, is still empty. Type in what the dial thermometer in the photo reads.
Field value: -58 °F
